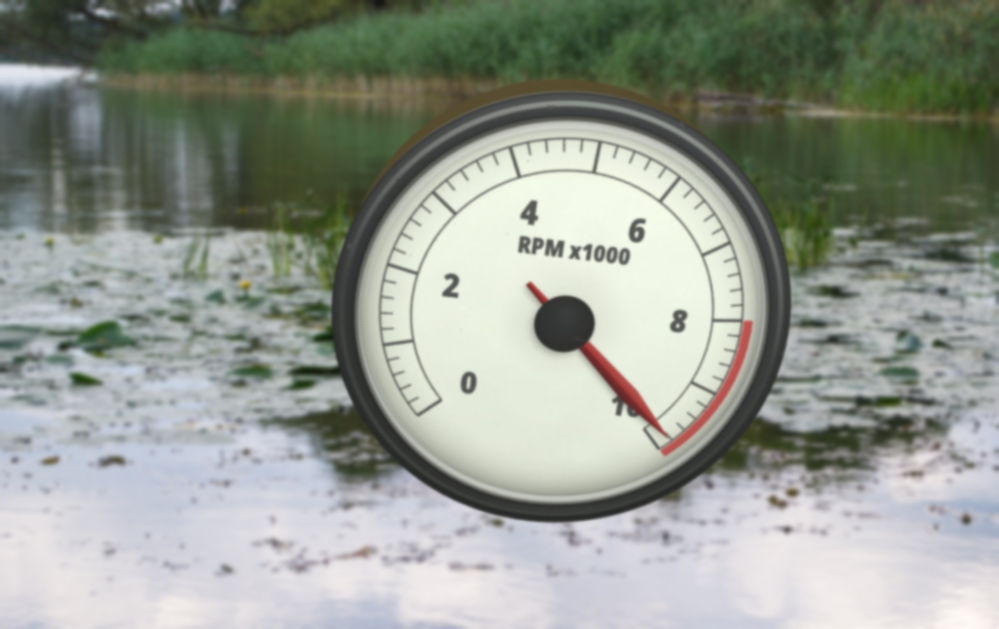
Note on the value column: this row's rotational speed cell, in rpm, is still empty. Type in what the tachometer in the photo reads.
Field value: 9800 rpm
